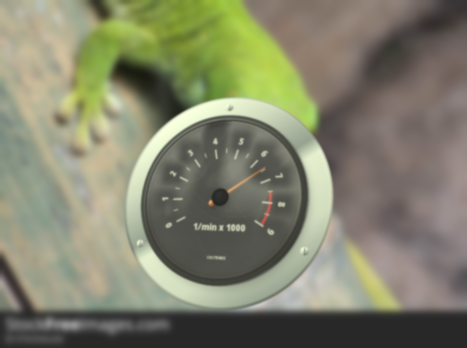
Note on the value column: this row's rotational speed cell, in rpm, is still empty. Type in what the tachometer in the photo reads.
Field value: 6500 rpm
